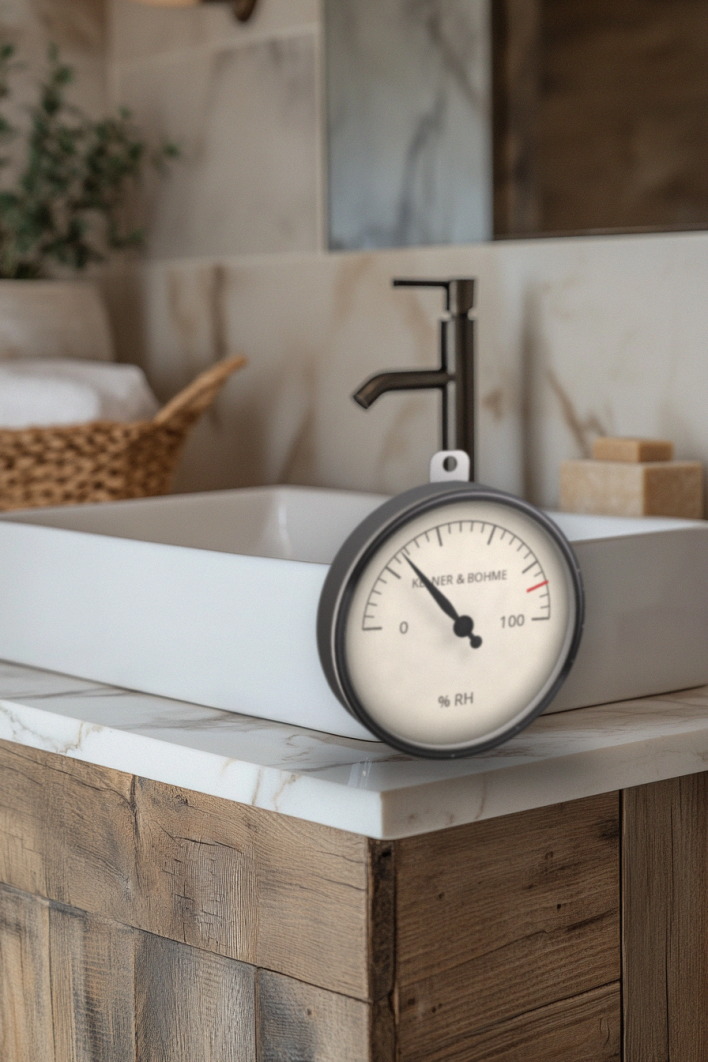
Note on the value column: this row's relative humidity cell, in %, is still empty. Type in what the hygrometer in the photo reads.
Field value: 26 %
